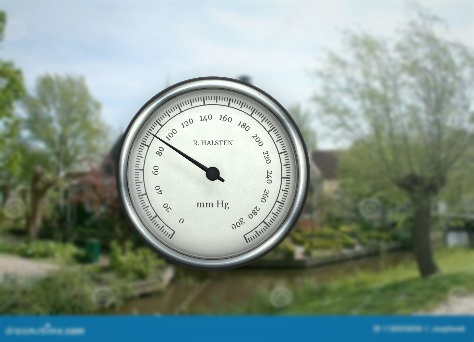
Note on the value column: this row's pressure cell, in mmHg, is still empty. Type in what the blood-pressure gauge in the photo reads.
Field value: 90 mmHg
